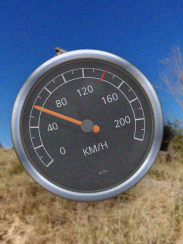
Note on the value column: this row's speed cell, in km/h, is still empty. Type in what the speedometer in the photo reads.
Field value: 60 km/h
